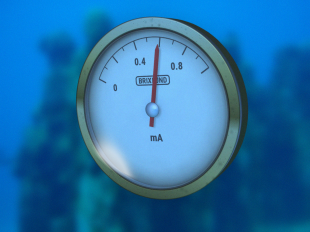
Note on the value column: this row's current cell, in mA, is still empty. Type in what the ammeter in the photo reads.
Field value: 0.6 mA
